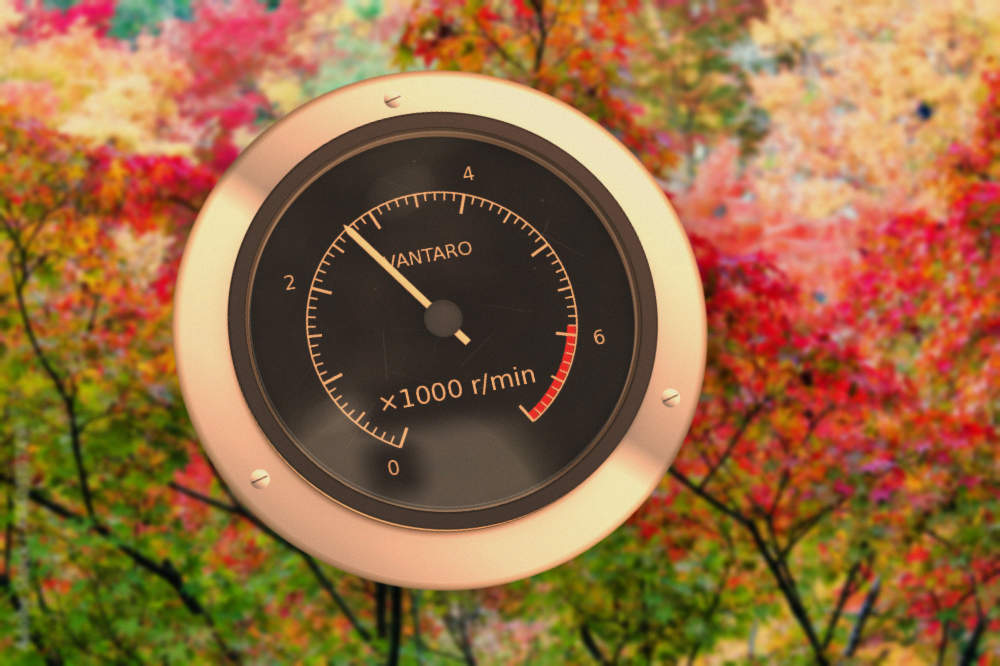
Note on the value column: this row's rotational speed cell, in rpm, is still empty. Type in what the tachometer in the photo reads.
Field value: 2700 rpm
